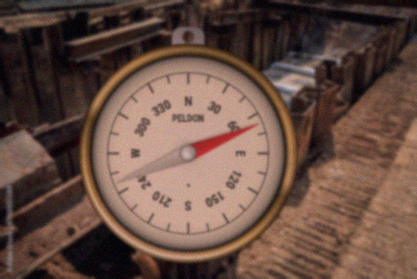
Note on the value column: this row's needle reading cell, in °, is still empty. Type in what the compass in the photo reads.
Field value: 67.5 °
